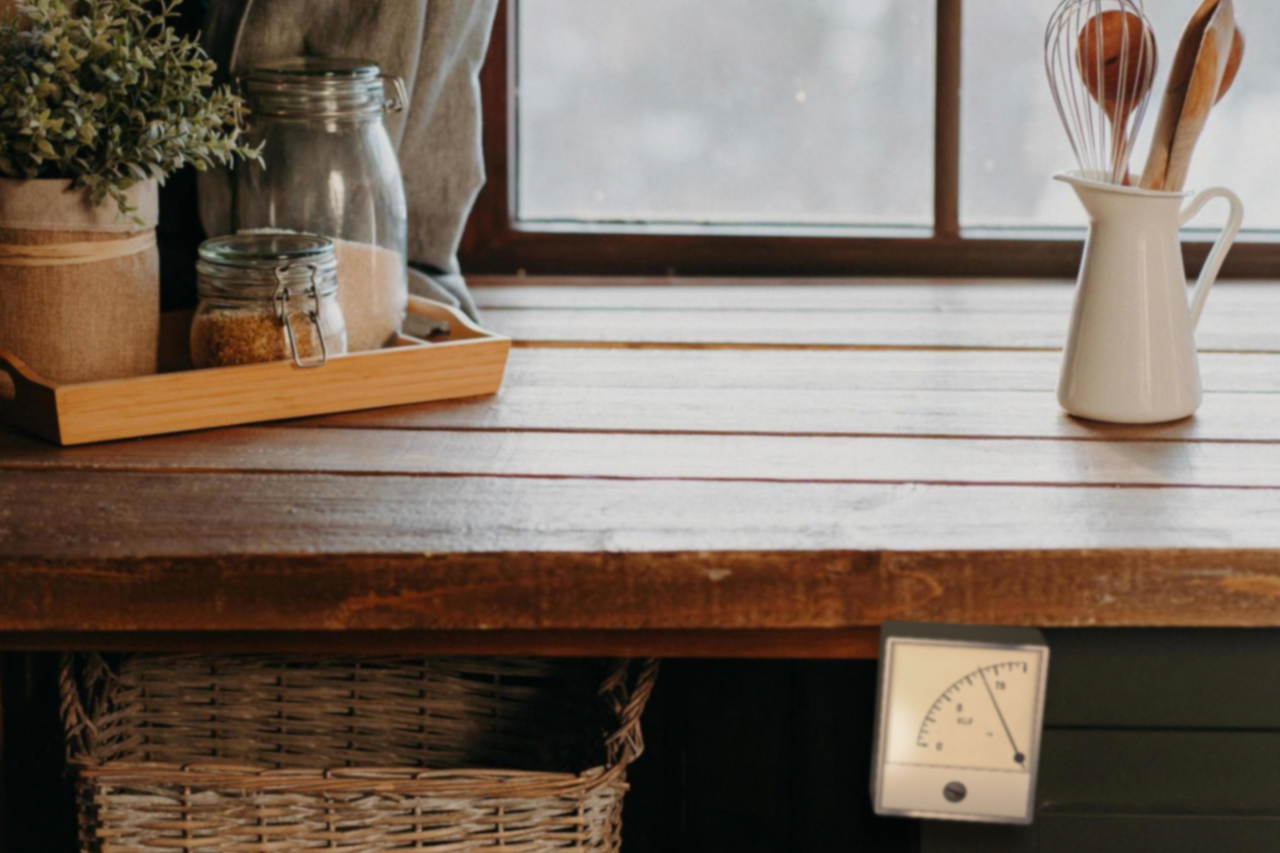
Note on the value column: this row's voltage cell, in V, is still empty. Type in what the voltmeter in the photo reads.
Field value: 14 V
